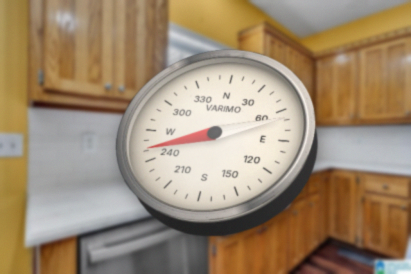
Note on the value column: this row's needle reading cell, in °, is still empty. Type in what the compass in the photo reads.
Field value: 250 °
